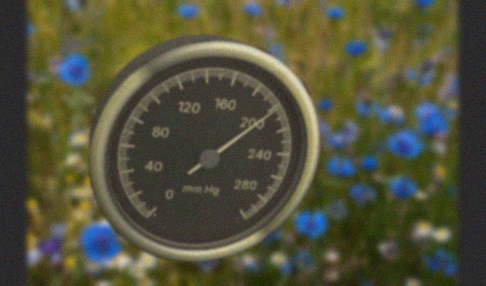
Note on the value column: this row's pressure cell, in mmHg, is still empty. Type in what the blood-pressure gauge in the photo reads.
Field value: 200 mmHg
